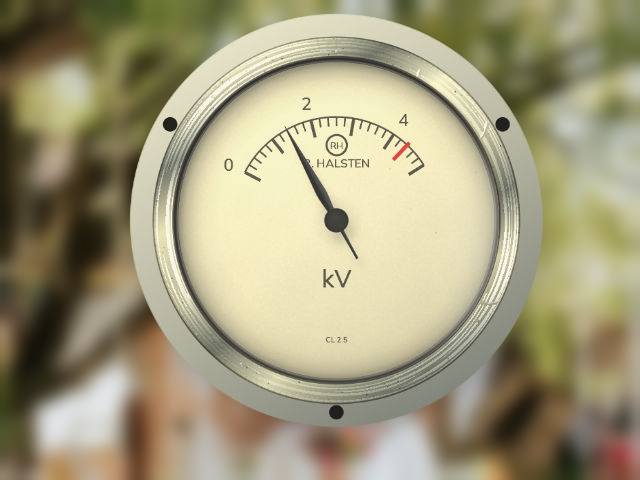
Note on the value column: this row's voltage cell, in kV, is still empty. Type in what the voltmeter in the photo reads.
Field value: 1.4 kV
